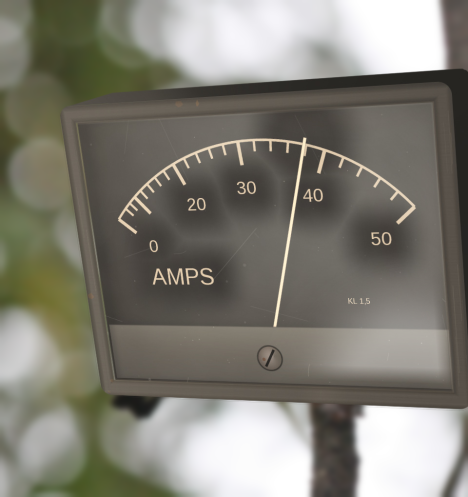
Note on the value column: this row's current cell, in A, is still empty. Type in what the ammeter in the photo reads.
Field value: 38 A
